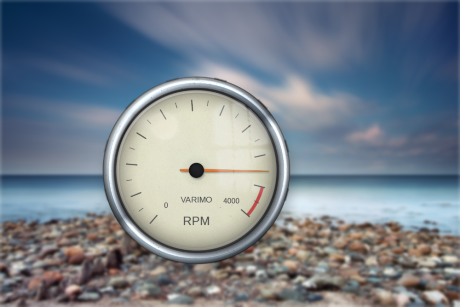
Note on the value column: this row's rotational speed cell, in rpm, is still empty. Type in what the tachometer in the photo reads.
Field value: 3400 rpm
